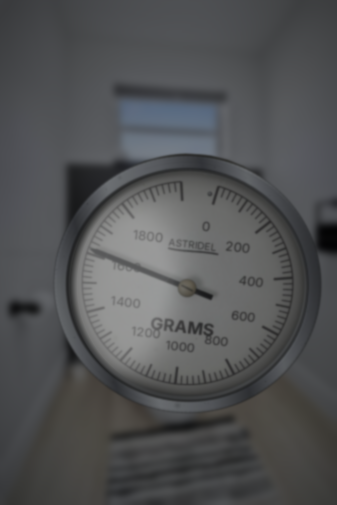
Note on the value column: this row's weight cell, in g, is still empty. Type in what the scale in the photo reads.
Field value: 1620 g
